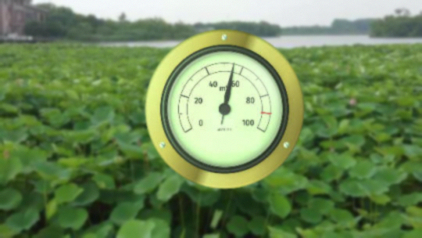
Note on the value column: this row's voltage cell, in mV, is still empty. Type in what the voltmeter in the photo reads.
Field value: 55 mV
